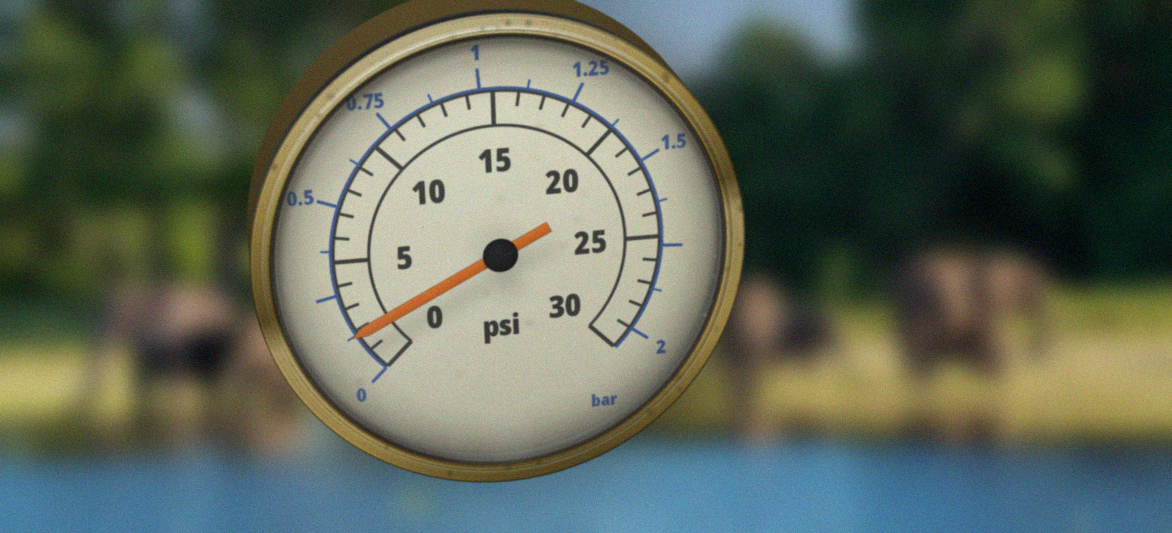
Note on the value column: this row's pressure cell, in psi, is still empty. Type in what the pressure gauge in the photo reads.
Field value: 2 psi
